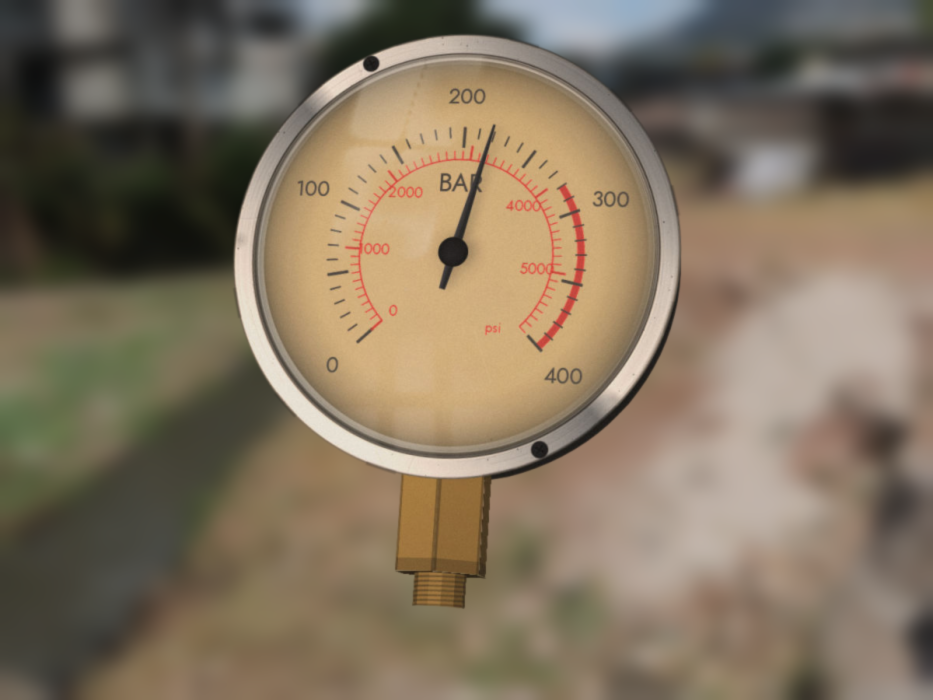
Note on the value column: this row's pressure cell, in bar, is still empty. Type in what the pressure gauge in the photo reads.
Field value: 220 bar
